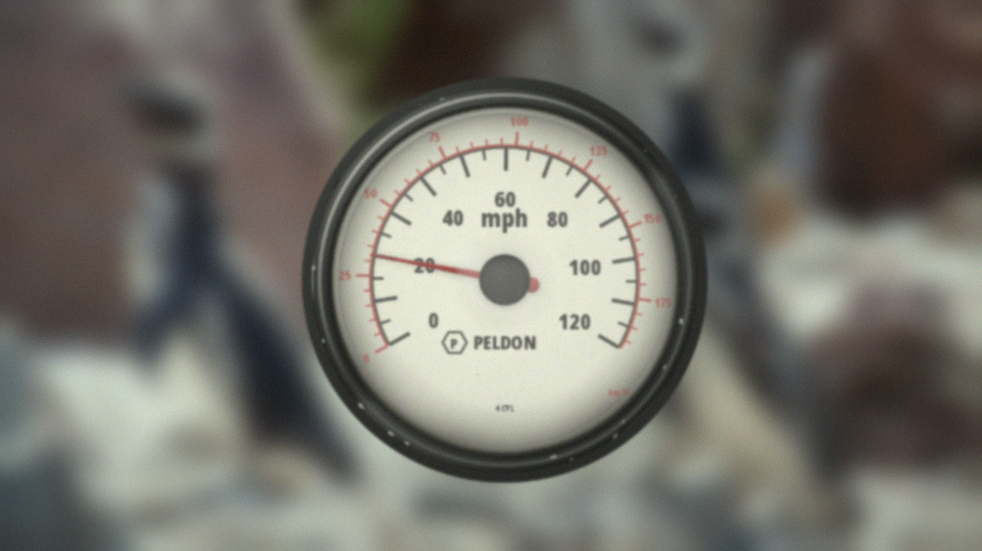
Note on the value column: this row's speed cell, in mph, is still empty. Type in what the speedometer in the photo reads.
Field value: 20 mph
